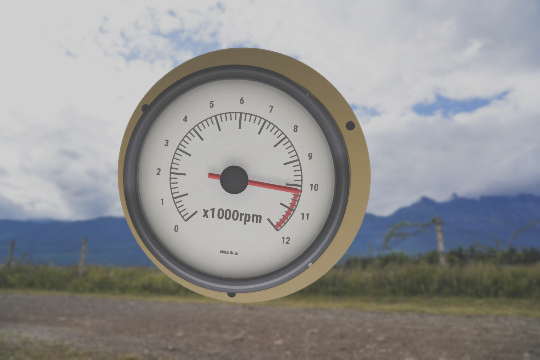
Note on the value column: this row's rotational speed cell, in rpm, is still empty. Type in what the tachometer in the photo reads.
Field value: 10200 rpm
